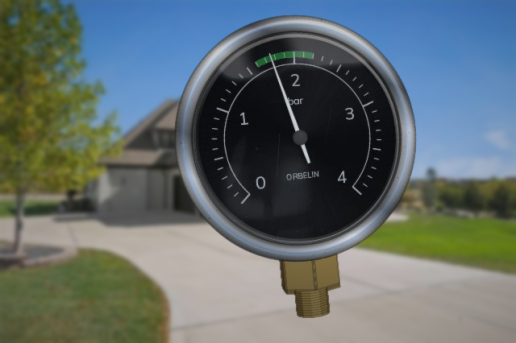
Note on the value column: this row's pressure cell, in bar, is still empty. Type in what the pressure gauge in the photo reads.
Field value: 1.75 bar
